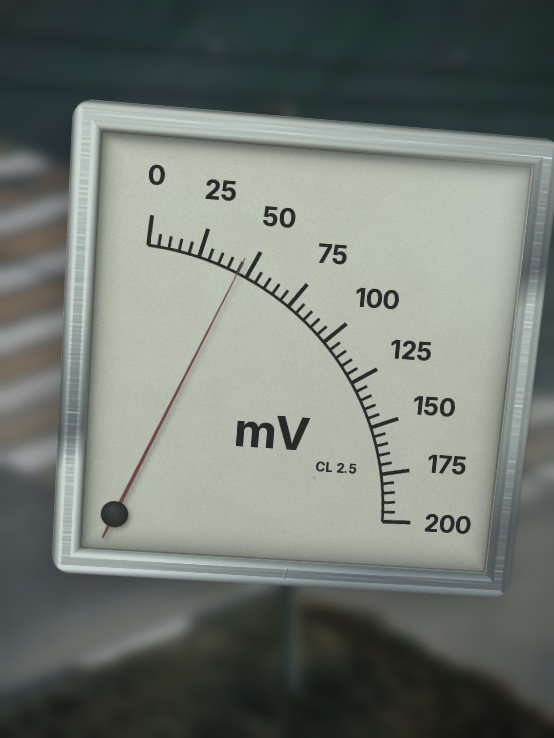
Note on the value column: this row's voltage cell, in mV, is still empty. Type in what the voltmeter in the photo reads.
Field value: 45 mV
